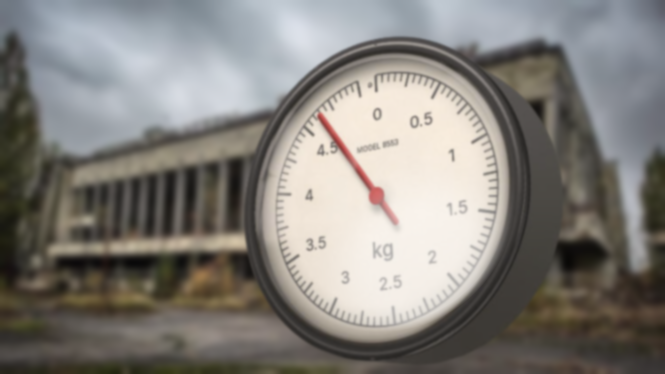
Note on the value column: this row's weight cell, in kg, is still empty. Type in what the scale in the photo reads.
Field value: 4.65 kg
